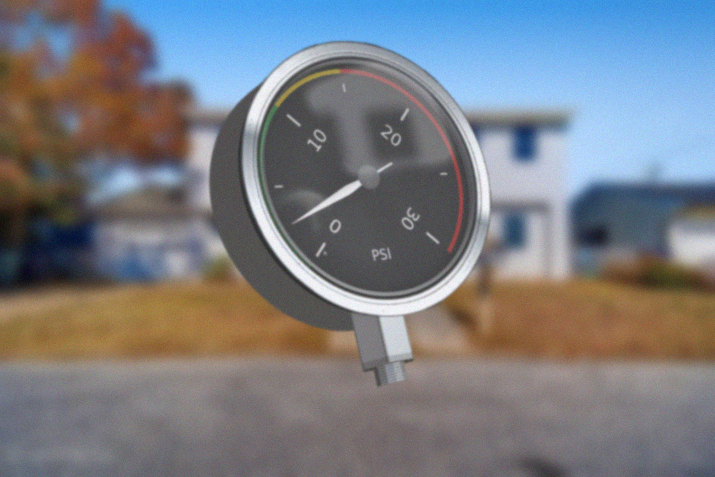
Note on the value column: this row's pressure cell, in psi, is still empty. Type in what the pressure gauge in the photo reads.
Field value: 2.5 psi
